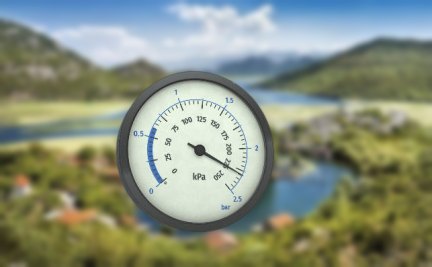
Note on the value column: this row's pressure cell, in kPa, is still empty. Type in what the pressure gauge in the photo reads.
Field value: 230 kPa
